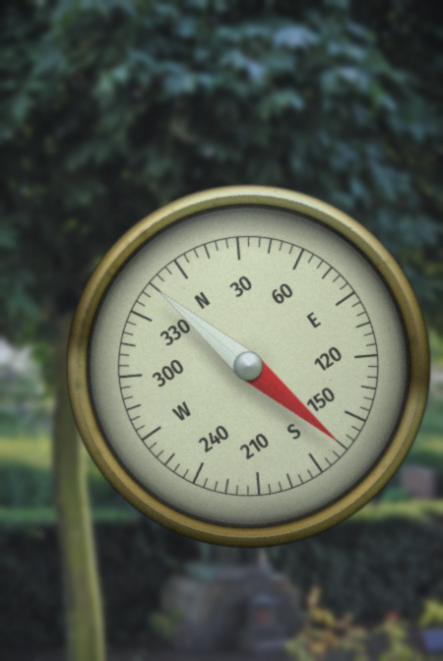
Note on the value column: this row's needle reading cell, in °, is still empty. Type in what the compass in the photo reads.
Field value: 165 °
